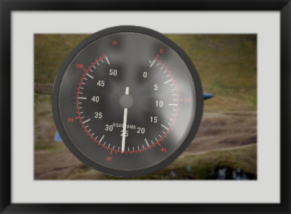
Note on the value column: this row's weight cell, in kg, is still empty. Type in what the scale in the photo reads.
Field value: 25 kg
